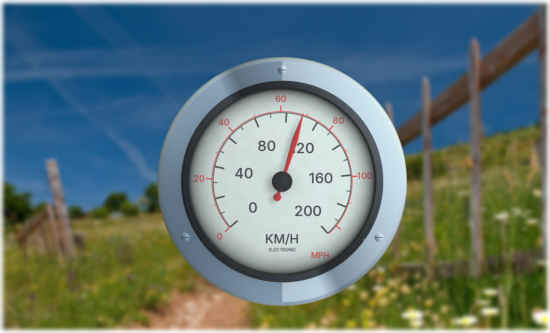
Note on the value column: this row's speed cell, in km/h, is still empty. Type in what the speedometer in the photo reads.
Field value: 110 km/h
